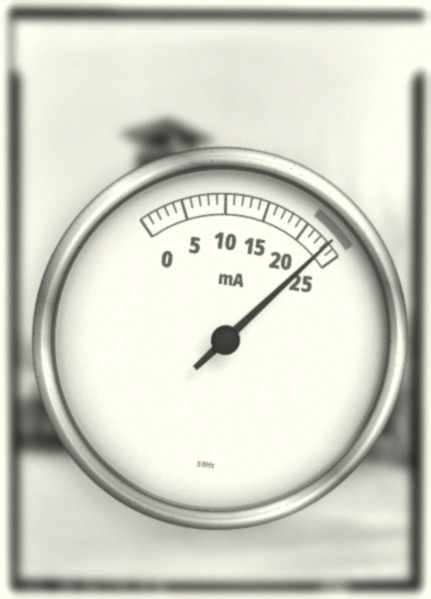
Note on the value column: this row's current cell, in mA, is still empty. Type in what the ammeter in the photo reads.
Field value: 23 mA
